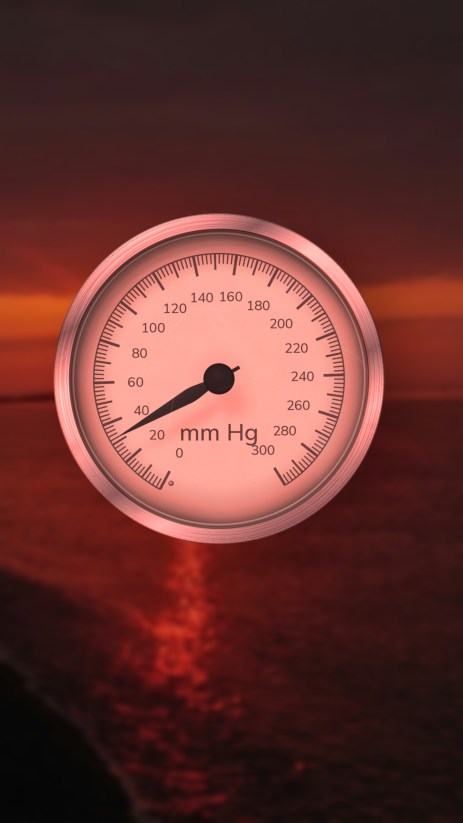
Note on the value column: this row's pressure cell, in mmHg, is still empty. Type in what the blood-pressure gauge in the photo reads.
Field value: 32 mmHg
